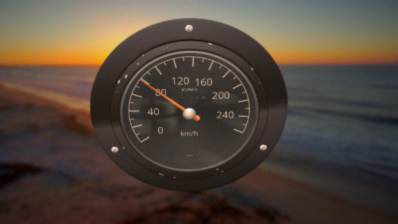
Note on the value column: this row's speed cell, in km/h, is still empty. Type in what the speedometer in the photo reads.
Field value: 80 km/h
